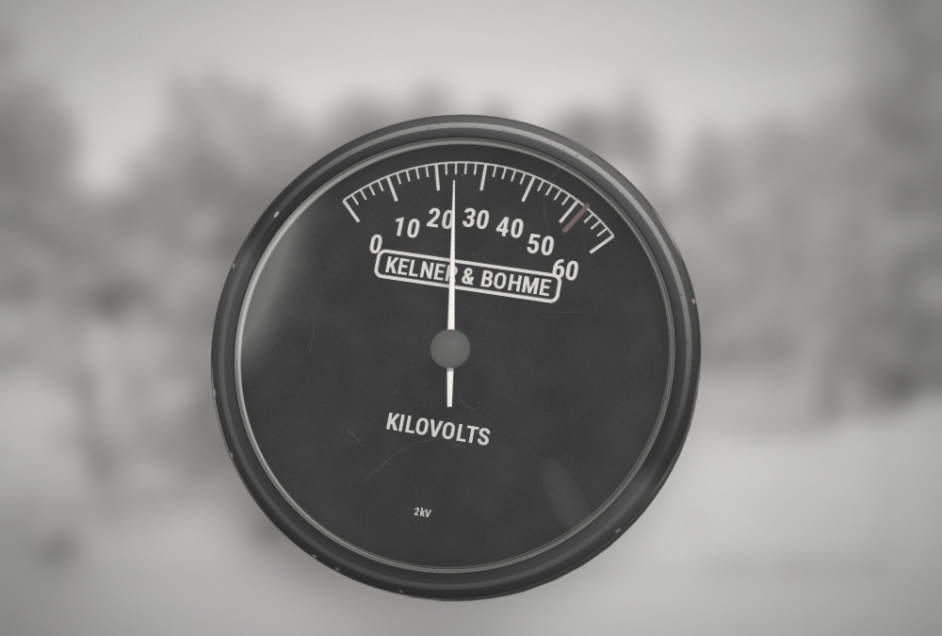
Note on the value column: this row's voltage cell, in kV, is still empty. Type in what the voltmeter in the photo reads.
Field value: 24 kV
